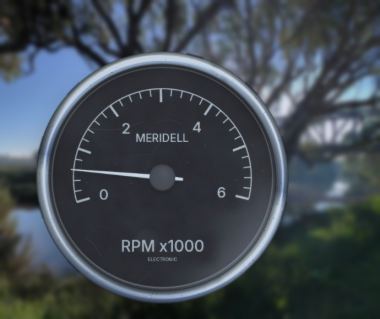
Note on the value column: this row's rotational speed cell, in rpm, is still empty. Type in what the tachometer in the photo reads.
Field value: 600 rpm
